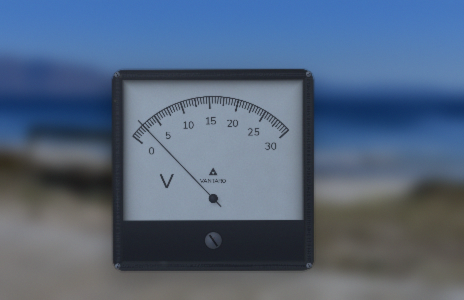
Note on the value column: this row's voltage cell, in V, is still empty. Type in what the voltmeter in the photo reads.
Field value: 2.5 V
